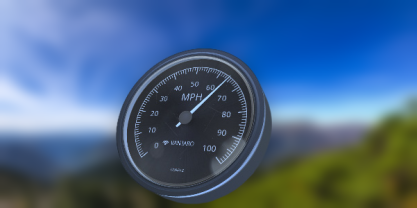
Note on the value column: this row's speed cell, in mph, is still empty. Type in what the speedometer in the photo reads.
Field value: 65 mph
